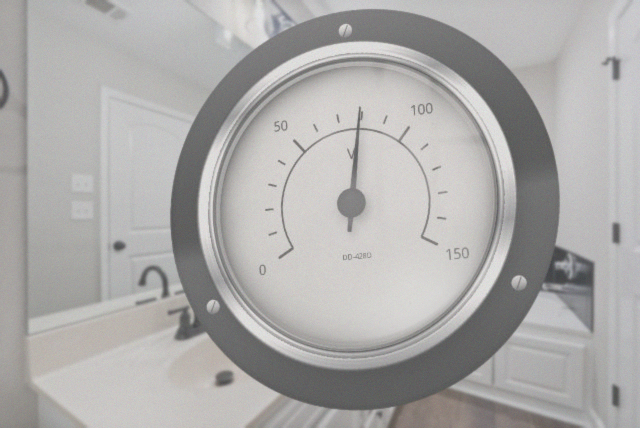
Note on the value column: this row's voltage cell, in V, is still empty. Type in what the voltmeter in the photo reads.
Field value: 80 V
